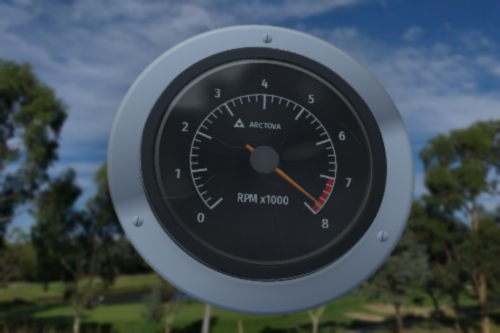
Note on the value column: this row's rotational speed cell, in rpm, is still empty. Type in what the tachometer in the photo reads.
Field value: 7800 rpm
